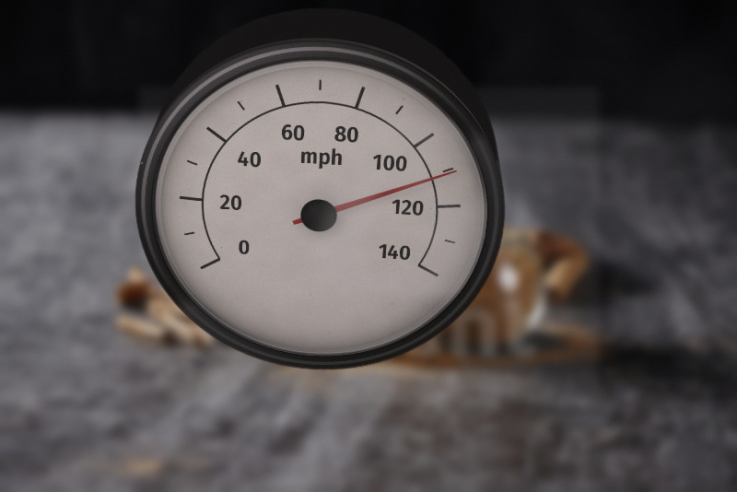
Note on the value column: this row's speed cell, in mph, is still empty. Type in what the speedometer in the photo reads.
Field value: 110 mph
